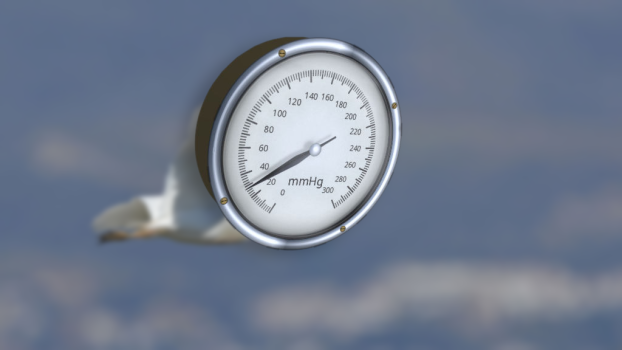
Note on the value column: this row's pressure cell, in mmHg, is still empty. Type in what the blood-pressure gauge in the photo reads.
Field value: 30 mmHg
